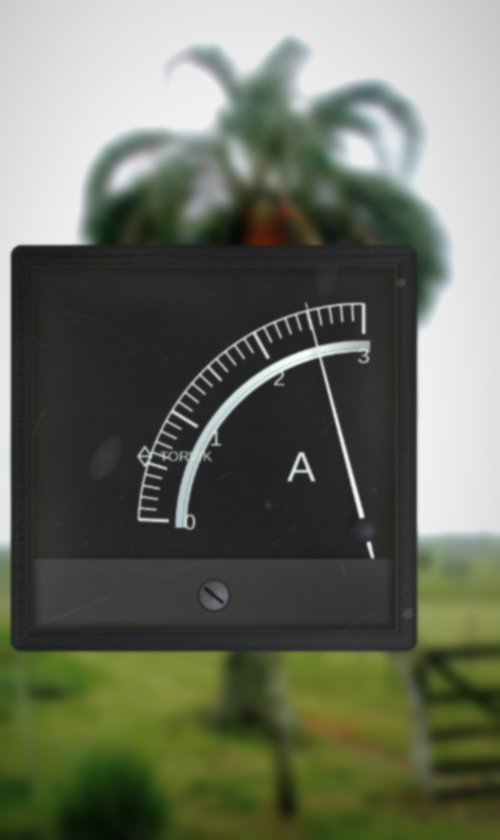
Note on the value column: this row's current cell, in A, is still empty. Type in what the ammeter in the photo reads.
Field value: 2.5 A
